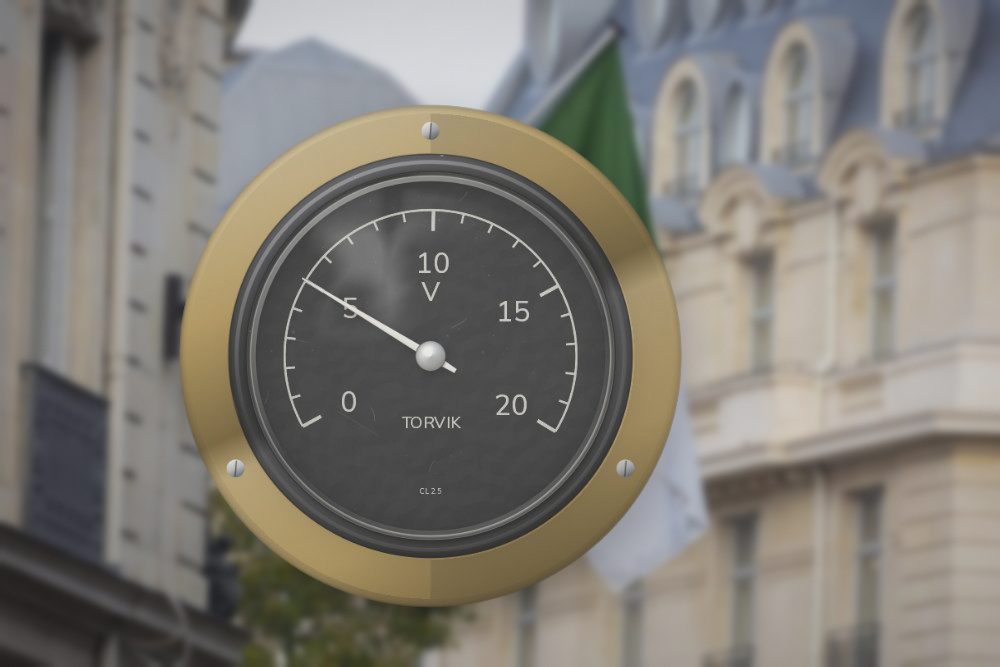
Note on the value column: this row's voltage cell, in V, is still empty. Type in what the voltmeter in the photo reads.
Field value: 5 V
